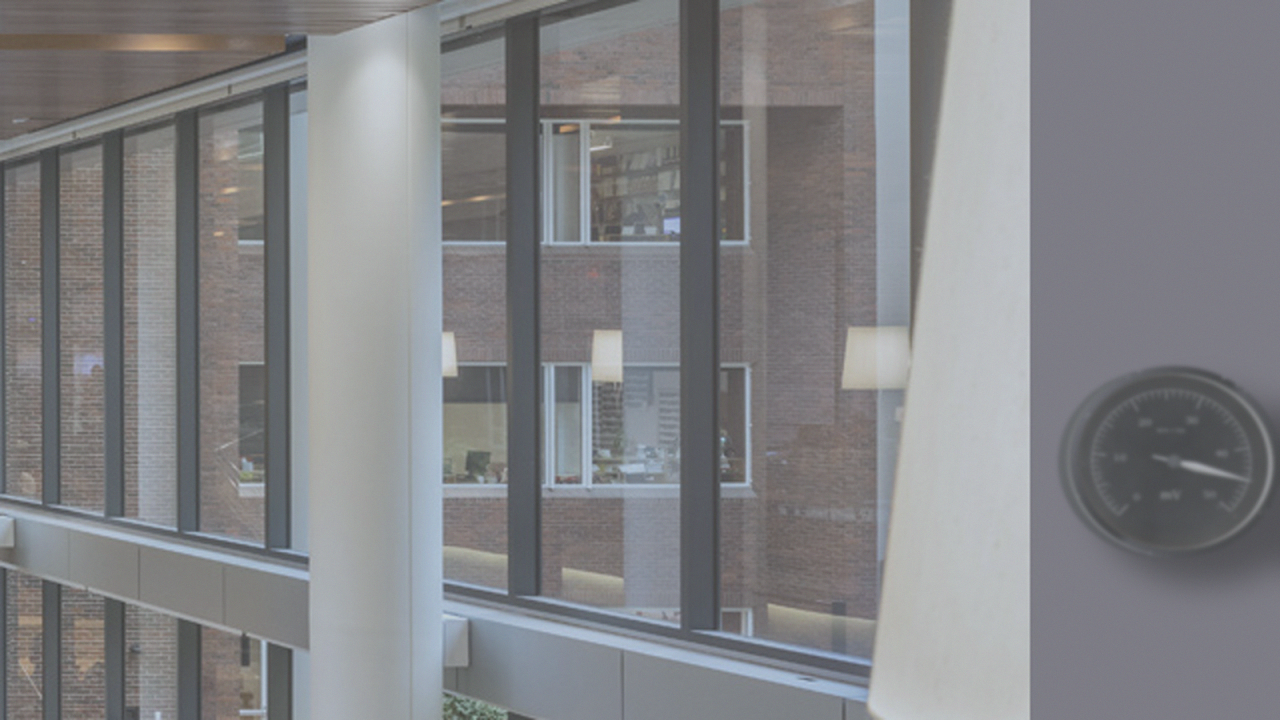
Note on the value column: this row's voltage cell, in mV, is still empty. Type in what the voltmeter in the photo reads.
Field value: 45 mV
